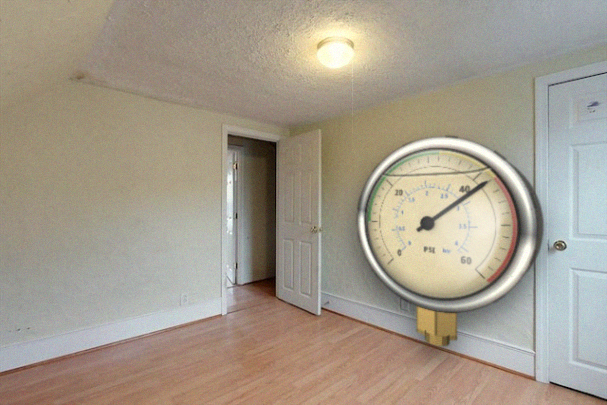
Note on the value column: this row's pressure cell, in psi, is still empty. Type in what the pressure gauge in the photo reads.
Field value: 42 psi
